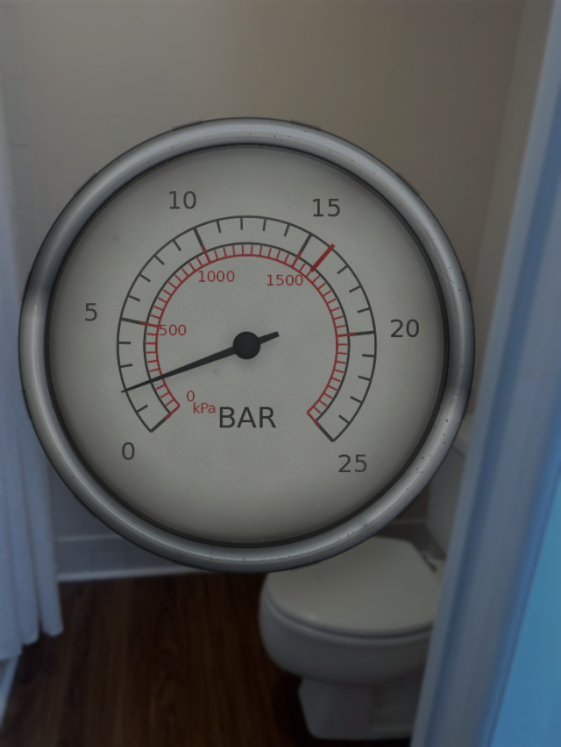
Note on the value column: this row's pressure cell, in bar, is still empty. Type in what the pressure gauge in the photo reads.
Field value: 2 bar
